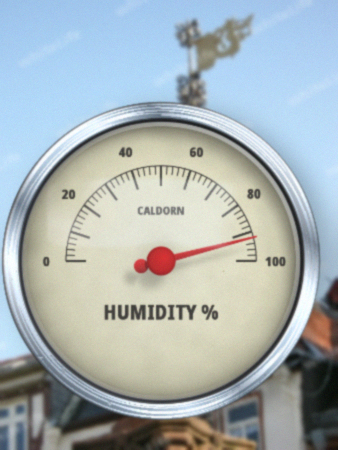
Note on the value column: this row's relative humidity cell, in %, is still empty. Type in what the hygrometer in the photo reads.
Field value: 92 %
